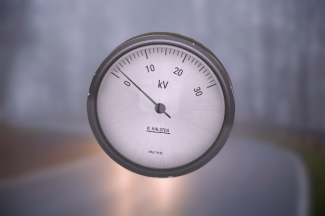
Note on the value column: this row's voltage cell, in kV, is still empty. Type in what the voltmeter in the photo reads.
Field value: 2 kV
